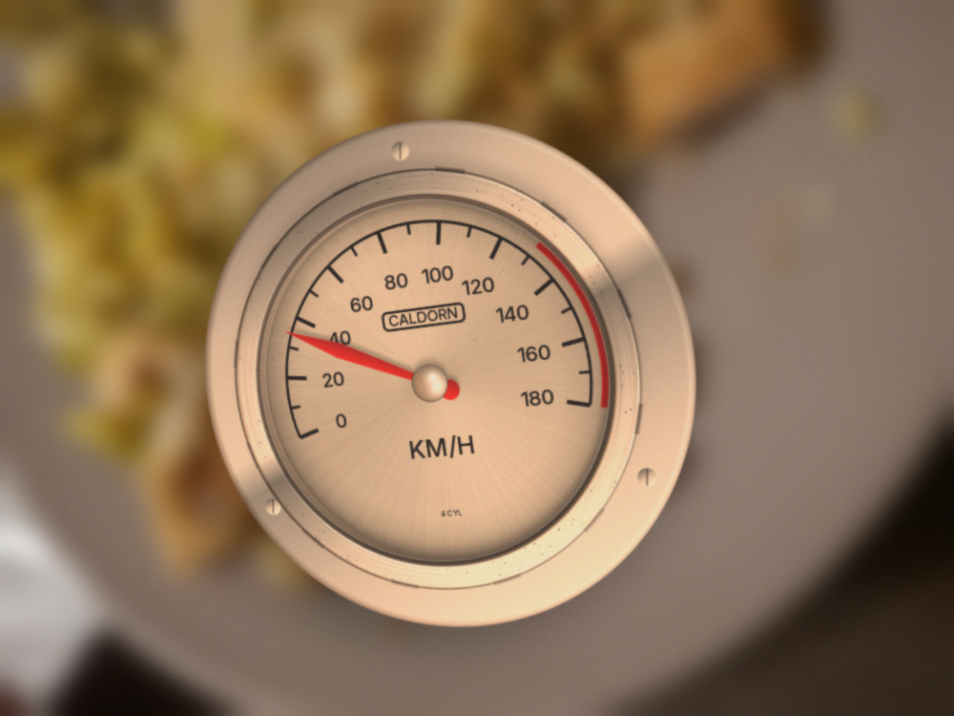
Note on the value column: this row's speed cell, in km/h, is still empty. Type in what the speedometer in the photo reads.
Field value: 35 km/h
